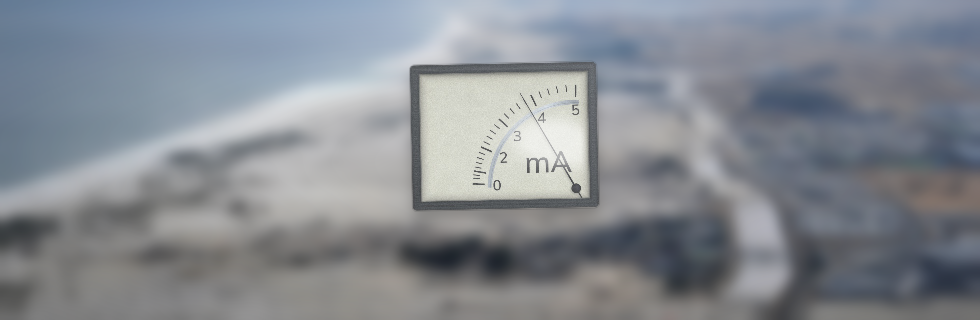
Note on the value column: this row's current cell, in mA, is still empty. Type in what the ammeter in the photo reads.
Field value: 3.8 mA
